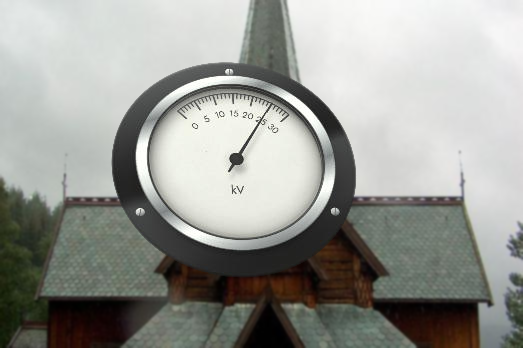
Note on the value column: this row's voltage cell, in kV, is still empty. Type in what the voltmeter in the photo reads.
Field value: 25 kV
